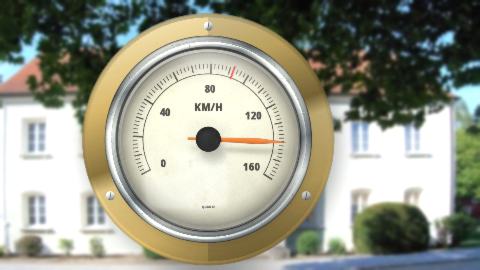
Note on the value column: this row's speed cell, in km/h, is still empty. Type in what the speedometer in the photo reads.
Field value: 140 km/h
